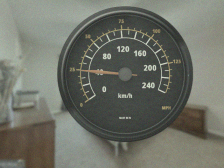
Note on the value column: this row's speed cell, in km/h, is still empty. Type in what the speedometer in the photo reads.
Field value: 40 km/h
